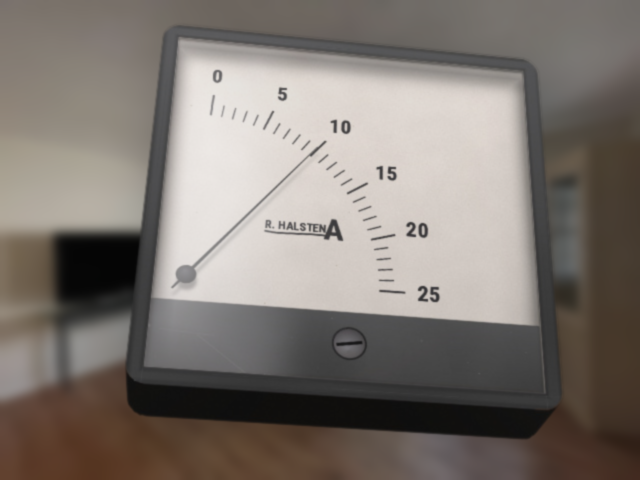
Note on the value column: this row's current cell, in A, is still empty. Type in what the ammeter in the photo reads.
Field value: 10 A
